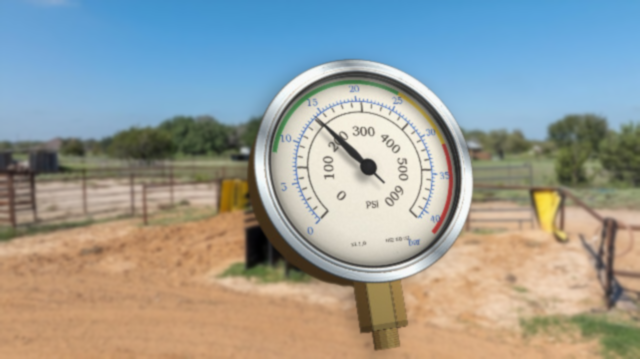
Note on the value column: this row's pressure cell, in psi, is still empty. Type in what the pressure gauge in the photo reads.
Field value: 200 psi
